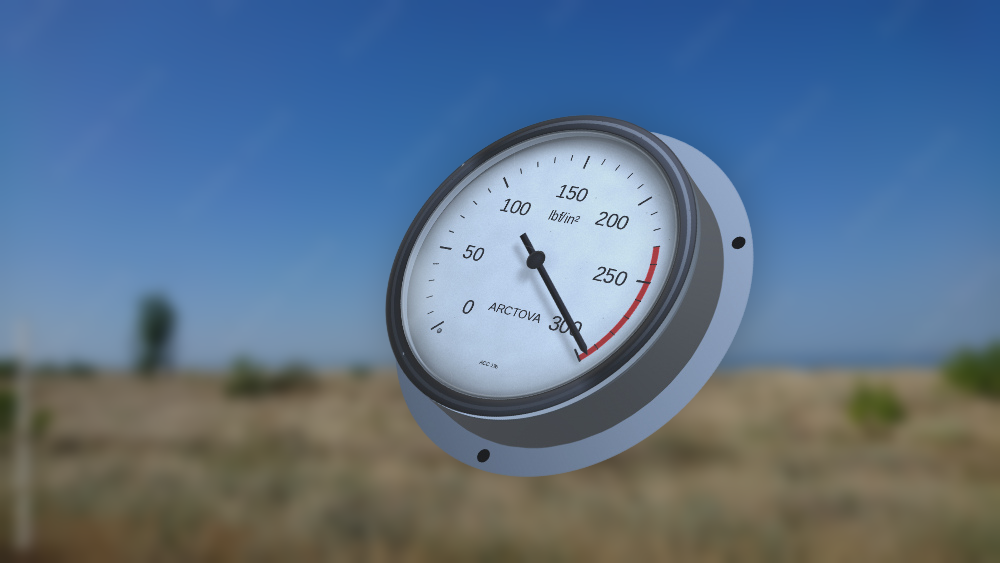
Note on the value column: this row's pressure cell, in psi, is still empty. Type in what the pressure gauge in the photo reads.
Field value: 295 psi
